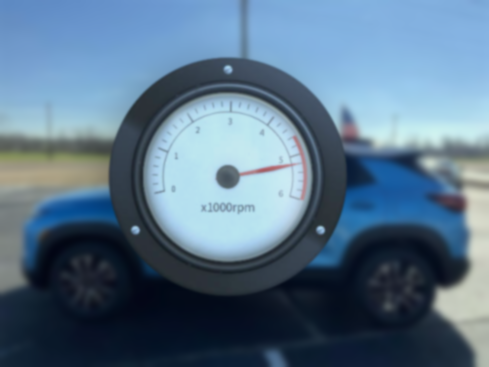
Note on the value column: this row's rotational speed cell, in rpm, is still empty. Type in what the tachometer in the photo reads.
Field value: 5200 rpm
